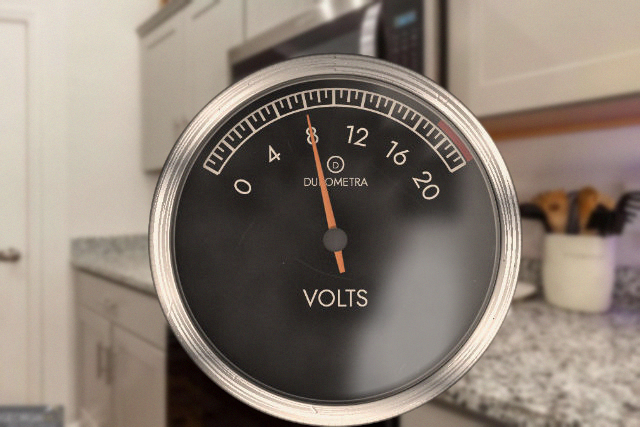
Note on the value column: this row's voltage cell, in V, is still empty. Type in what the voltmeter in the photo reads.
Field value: 8 V
